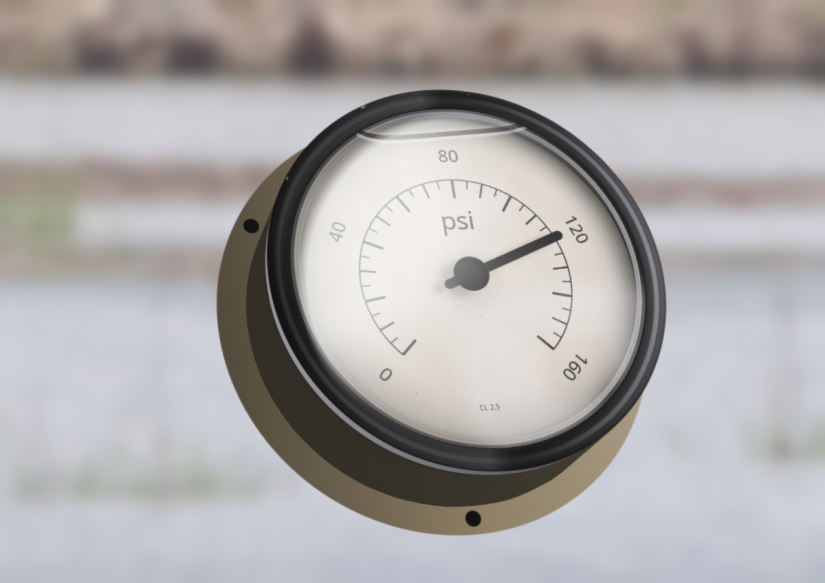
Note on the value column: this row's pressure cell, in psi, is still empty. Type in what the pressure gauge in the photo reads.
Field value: 120 psi
